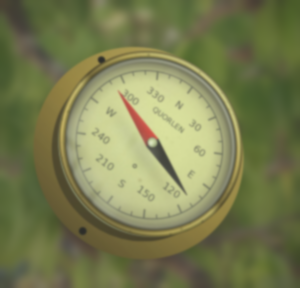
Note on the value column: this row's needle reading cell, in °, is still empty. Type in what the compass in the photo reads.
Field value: 290 °
